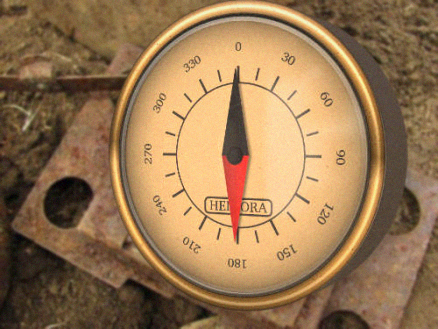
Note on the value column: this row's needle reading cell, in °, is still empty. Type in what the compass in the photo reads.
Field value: 180 °
